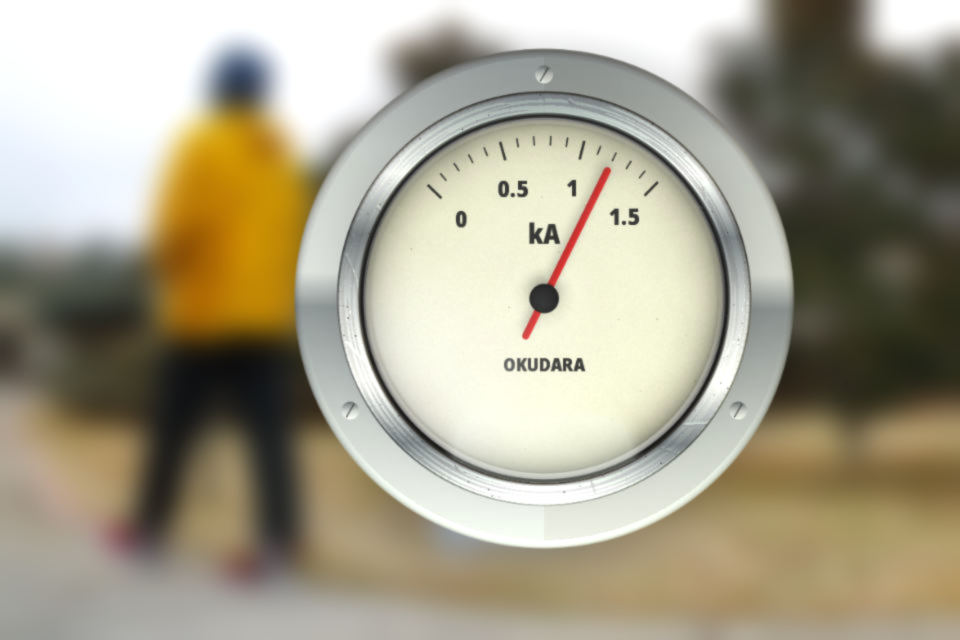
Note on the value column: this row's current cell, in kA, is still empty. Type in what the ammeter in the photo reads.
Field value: 1.2 kA
